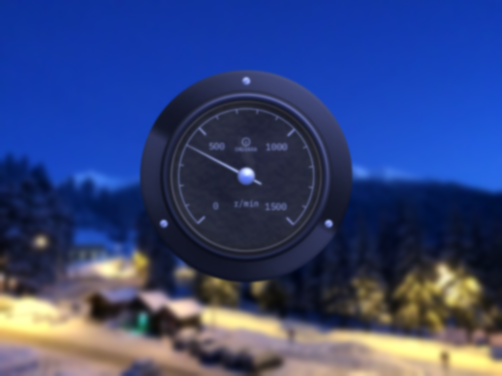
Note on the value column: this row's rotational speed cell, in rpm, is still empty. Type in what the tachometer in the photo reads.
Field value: 400 rpm
